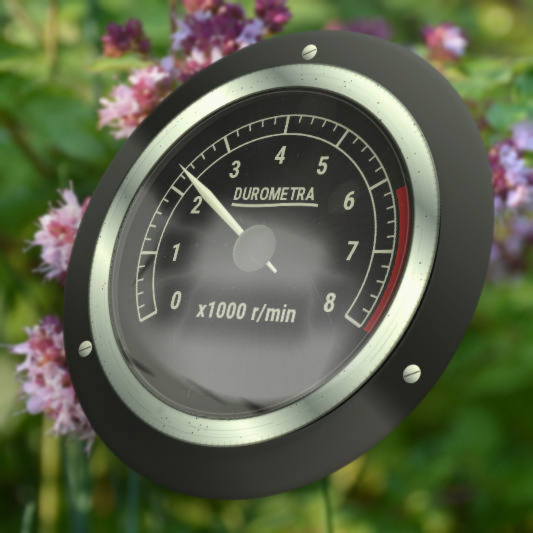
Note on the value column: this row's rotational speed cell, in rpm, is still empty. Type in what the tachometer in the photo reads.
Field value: 2300 rpm
